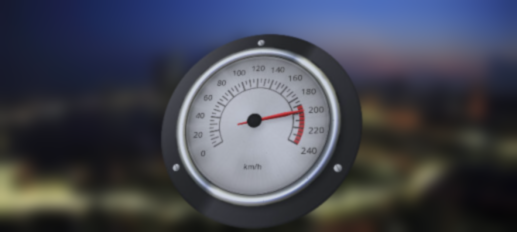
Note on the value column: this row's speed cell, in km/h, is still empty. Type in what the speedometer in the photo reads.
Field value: 200 km/h
